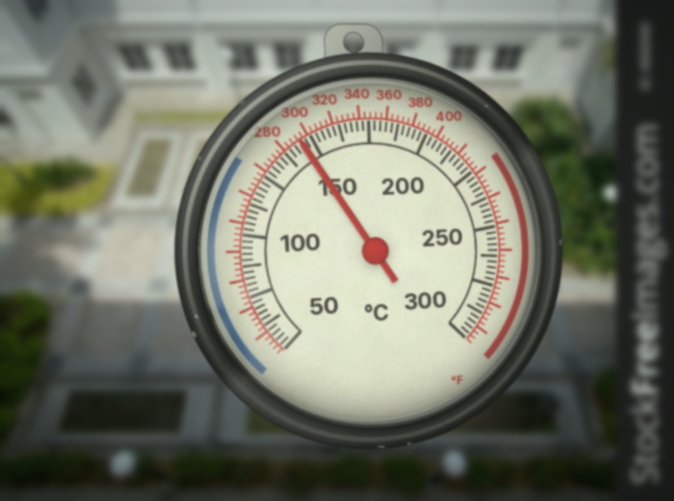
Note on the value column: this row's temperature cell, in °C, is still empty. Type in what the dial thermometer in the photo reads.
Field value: 145 °C
